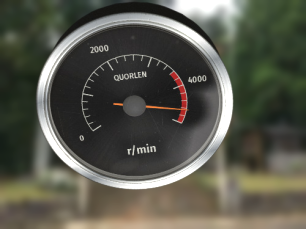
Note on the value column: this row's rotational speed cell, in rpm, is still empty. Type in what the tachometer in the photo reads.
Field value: 4600 rpm
